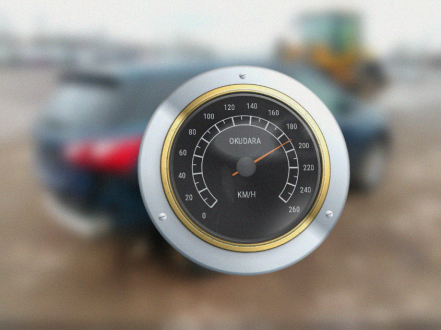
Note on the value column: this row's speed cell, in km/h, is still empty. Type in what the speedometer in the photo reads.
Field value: 190 km/h
